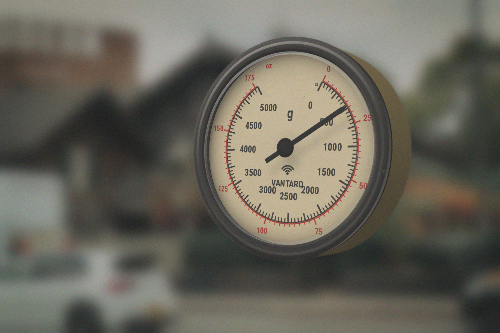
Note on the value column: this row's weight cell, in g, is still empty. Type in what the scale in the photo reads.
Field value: 500 g
